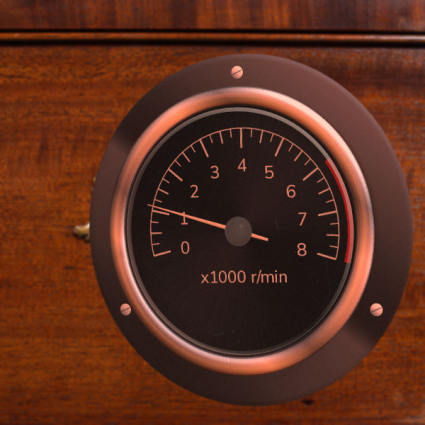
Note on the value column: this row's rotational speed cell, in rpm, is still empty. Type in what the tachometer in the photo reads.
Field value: 1125 rpm
